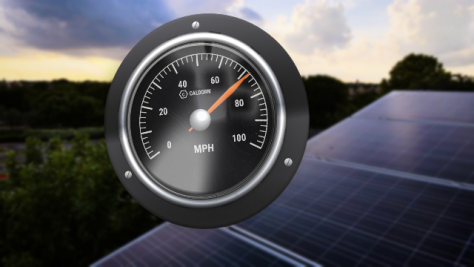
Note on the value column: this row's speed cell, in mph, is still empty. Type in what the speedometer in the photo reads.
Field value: 72 mph
